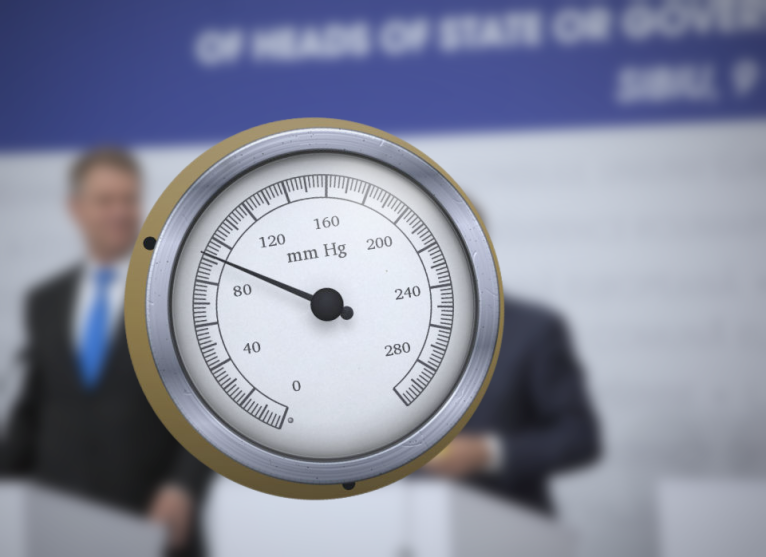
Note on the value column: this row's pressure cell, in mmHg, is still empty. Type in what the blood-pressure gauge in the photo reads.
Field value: 92 mmHg
